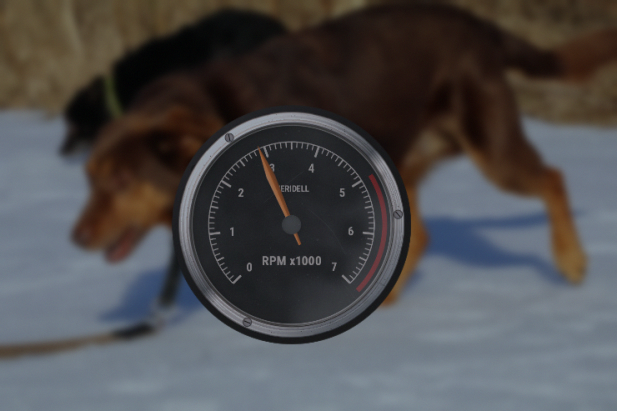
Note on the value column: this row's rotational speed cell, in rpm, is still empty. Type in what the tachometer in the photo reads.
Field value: 2900 rpm
